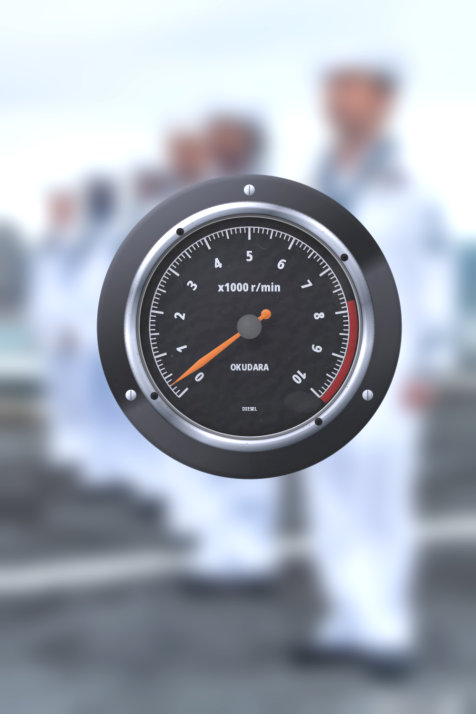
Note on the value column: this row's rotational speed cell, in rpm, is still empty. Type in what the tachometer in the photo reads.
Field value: 300 rpm
